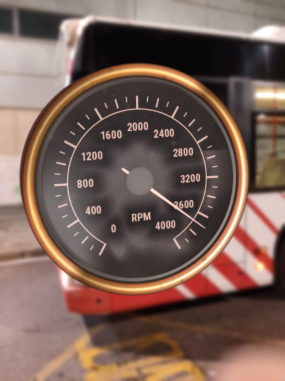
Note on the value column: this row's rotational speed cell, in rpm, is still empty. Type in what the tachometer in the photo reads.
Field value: 3700 rpm
